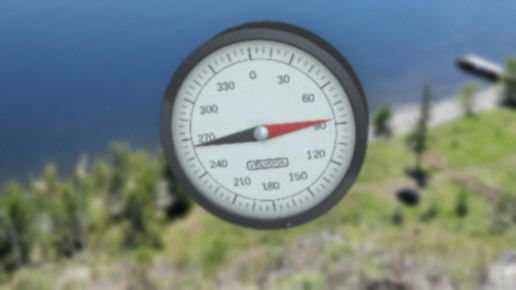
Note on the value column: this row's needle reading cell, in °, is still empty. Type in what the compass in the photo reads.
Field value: 85 °
